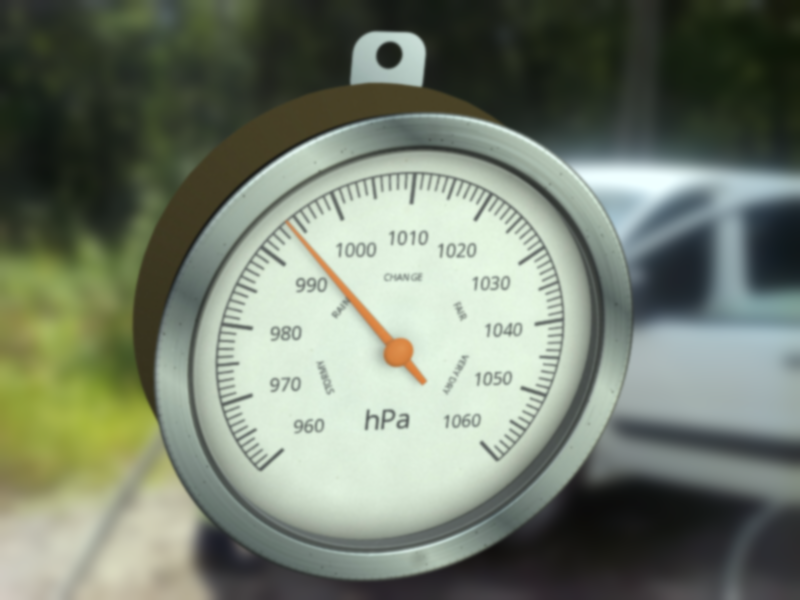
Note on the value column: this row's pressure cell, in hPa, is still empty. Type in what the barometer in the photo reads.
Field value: 994 hPa
